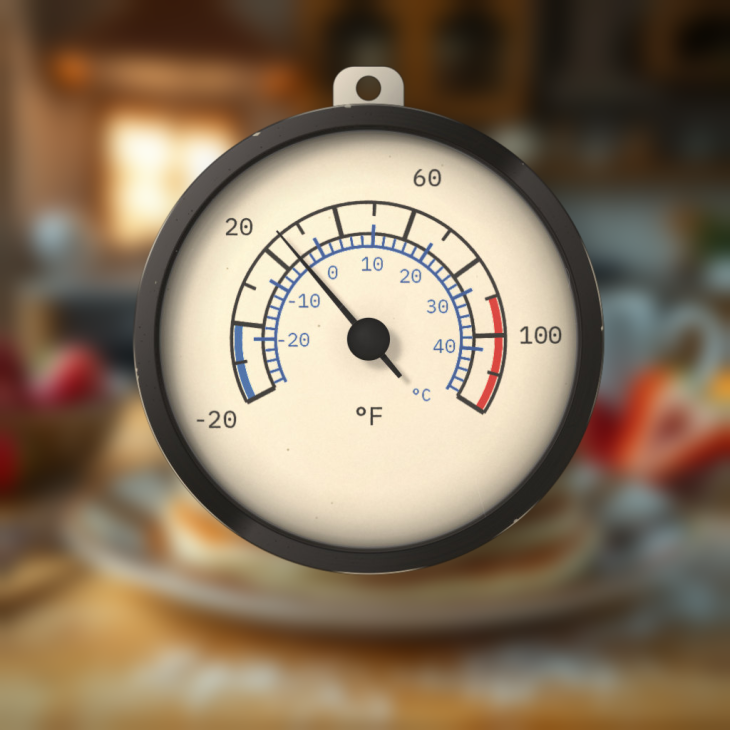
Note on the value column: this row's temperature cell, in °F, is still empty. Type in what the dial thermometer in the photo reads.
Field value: 25 °F
